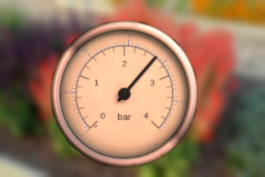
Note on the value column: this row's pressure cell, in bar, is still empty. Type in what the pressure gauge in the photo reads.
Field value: 2.6 bar
